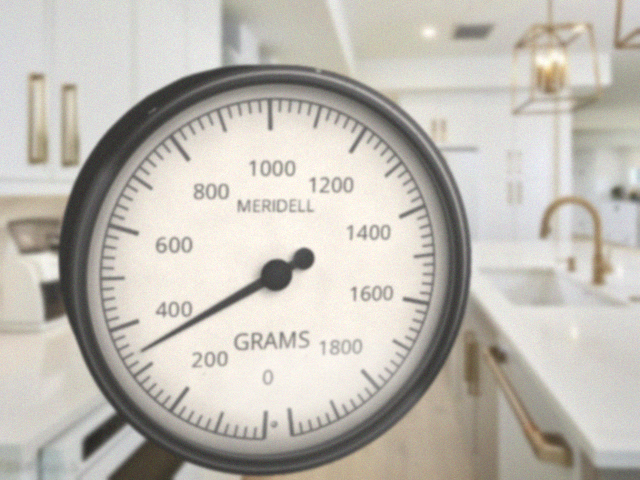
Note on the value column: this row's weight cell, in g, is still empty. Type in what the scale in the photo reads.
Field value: 340 g
